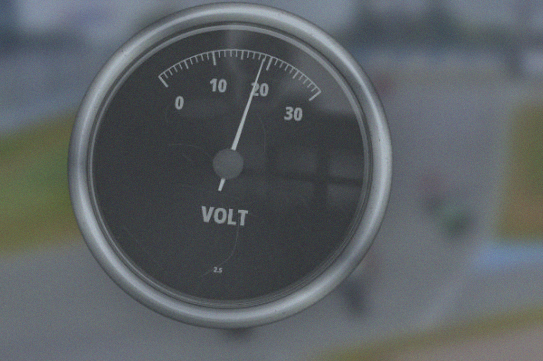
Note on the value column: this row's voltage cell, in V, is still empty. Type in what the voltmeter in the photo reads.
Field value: 19 V
